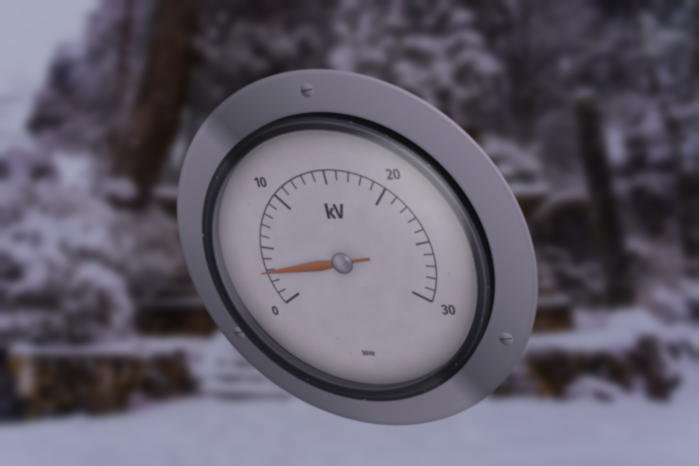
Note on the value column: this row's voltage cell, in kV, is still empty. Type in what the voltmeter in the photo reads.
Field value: 3 kV
